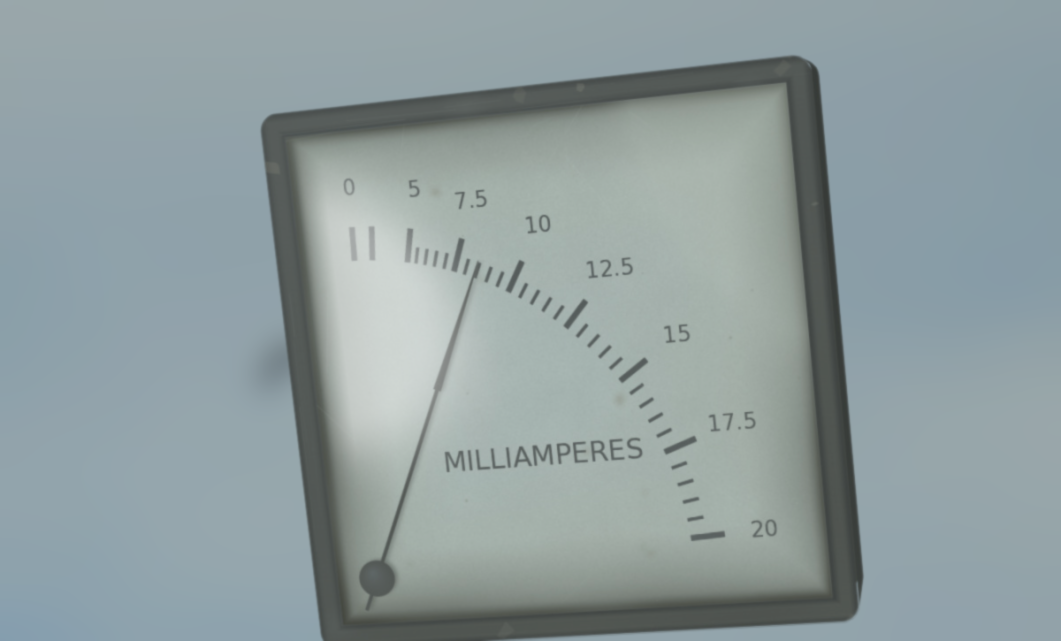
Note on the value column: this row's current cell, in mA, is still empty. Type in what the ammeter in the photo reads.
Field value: 8.5 mA
